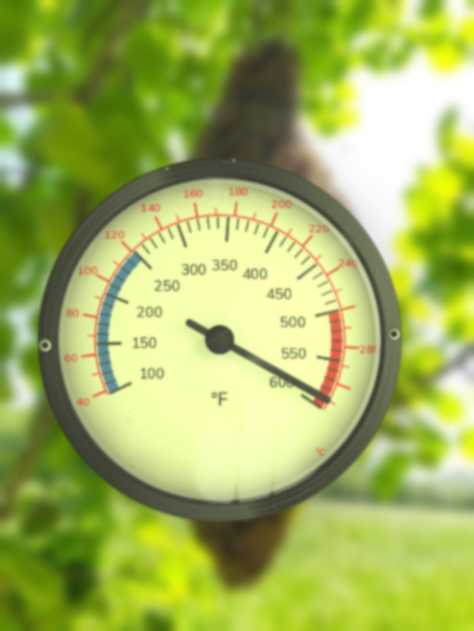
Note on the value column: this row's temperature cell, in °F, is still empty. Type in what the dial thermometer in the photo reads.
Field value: 590 °F
